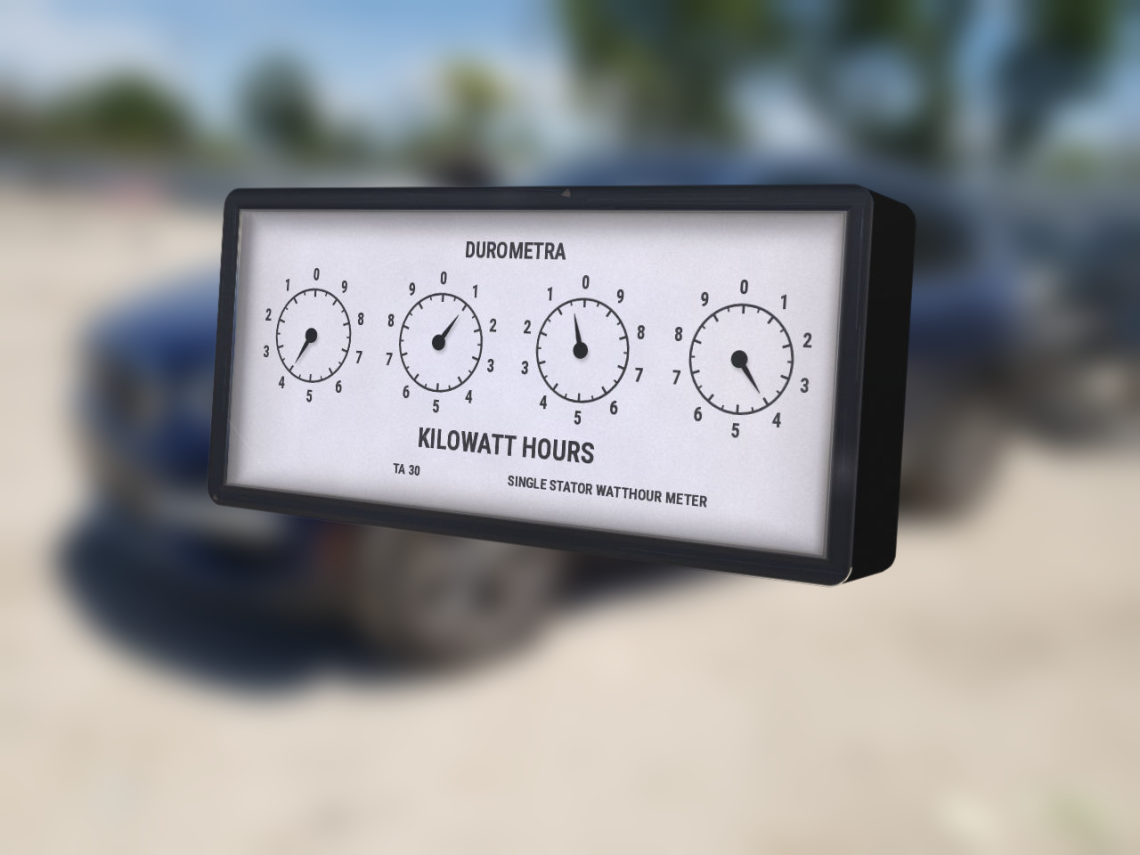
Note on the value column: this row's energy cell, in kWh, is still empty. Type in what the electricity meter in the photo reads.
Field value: 4104 kWh
